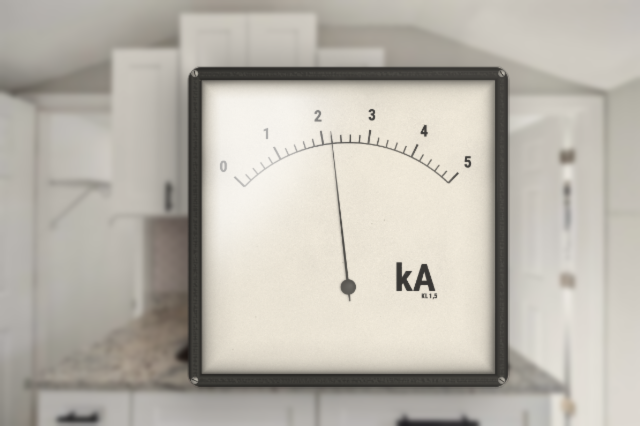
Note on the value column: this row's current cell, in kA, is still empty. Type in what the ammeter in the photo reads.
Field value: 2.2 kA
